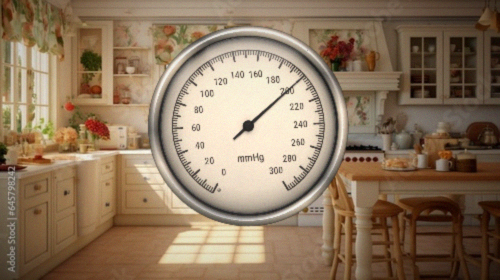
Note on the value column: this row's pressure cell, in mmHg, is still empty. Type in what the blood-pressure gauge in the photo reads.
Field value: 200 mmHg
